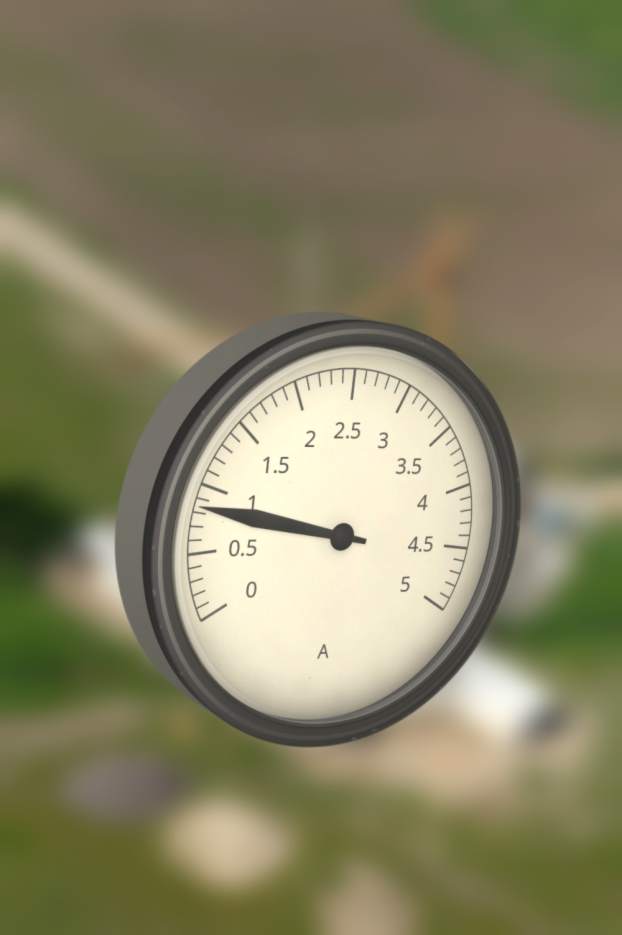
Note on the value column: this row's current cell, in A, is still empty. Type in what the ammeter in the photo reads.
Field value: 0.85 A
